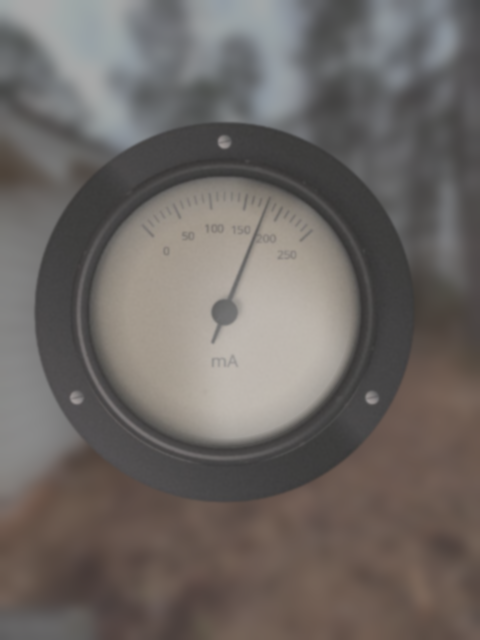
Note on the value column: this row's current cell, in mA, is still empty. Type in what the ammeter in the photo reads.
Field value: 180 mA
